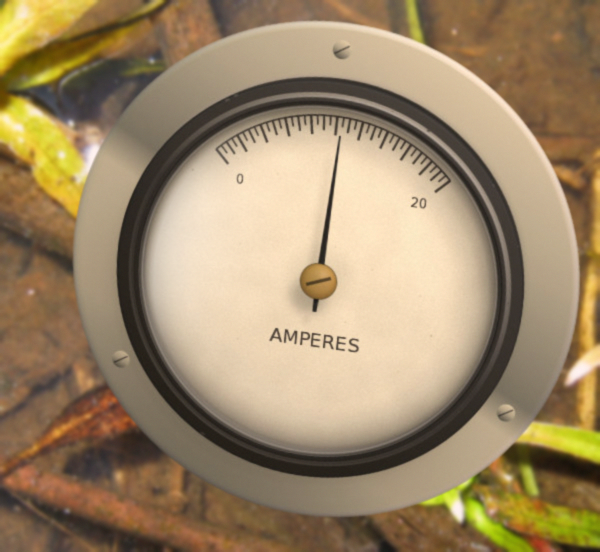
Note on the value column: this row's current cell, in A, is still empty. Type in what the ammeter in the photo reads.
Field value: 10.5 A
